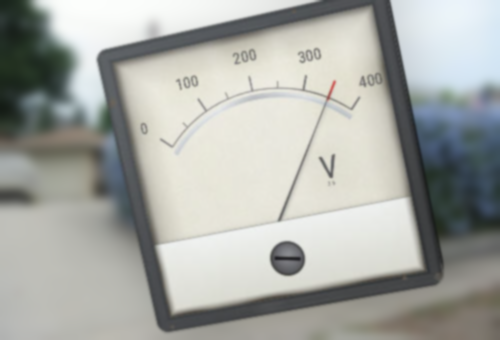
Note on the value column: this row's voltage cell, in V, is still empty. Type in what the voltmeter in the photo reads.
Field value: 350 V
